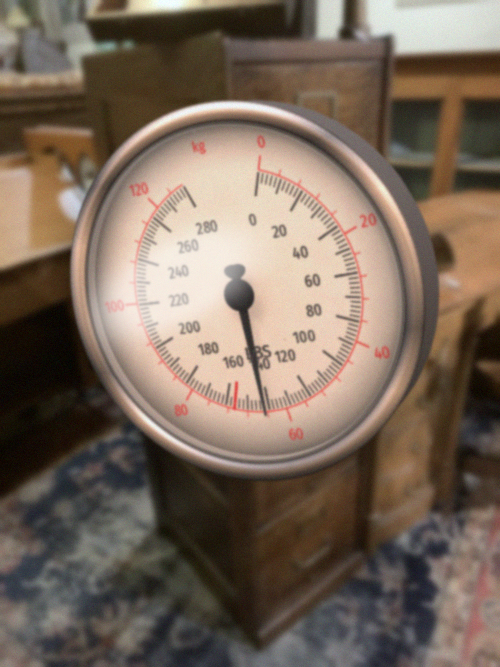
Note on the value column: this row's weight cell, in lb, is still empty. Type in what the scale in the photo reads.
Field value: 140 lb
